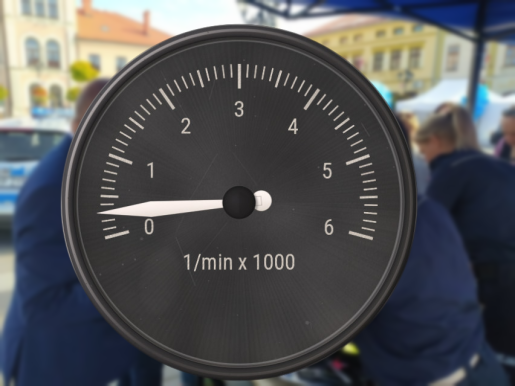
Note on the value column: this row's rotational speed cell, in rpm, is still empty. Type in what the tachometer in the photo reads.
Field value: 300 rpm
